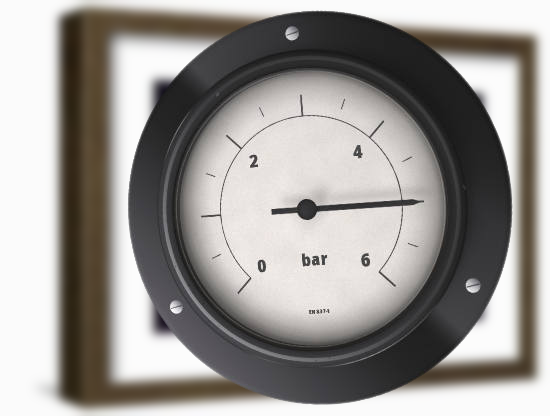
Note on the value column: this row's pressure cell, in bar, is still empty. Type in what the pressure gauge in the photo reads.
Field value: 5 bar
